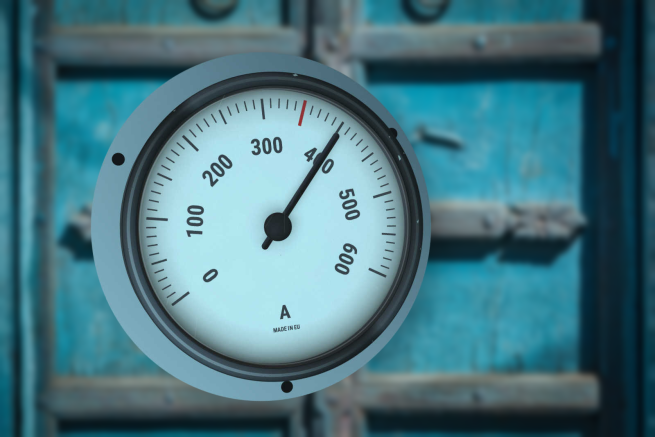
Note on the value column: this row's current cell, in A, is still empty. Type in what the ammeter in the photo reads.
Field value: 400 A
